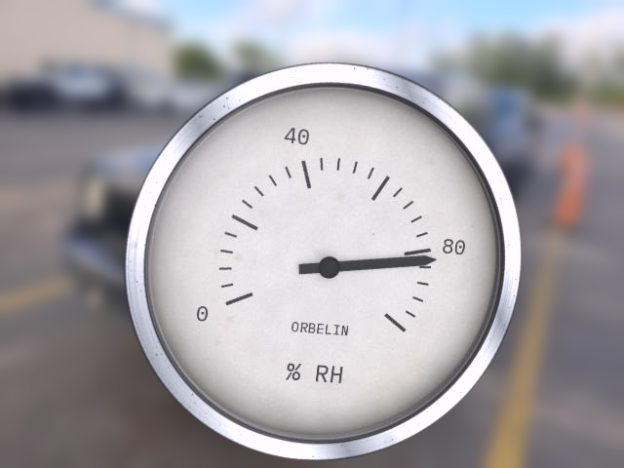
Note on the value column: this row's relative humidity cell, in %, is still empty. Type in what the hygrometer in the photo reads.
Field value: 82 %
